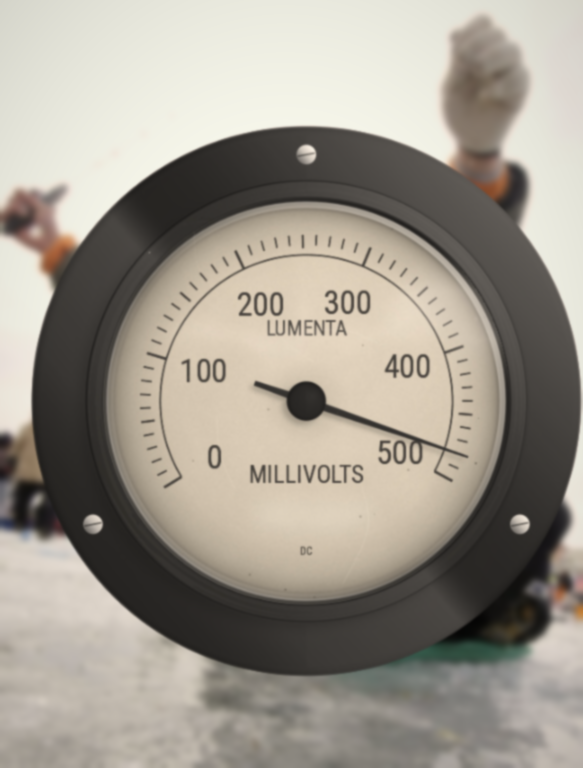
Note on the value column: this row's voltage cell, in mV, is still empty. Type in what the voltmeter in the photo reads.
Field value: 480 mV
